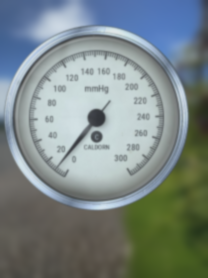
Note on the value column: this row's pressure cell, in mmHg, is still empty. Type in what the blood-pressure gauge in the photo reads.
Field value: 10 mmHg
